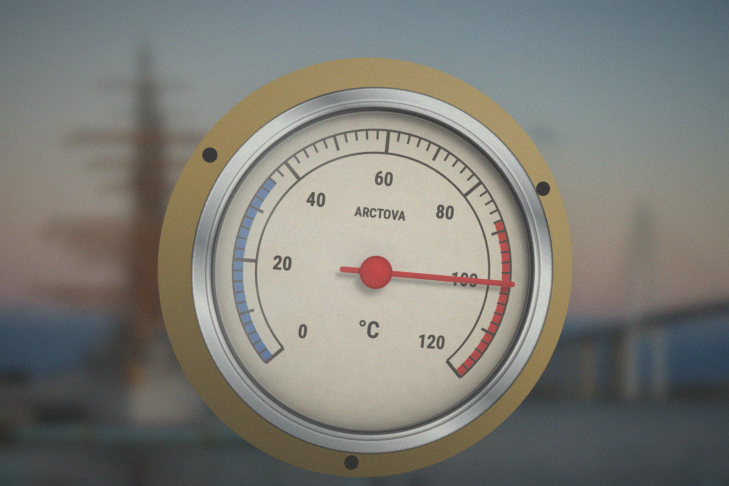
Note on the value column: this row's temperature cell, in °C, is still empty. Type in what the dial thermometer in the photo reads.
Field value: 100 °C
